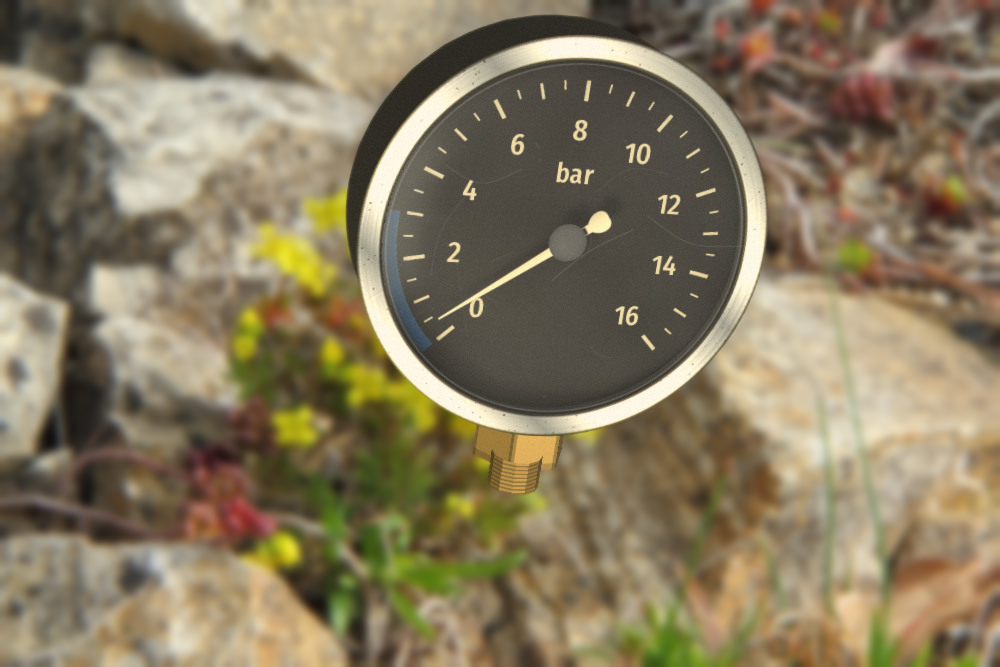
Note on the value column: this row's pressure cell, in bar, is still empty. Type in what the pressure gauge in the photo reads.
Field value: 0.5 bar
